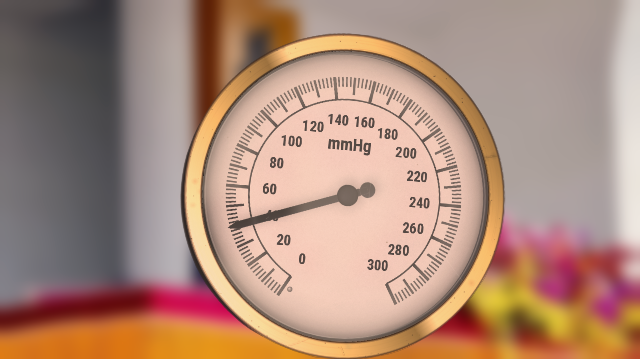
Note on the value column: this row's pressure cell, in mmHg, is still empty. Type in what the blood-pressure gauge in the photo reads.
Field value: 40 mmHg
